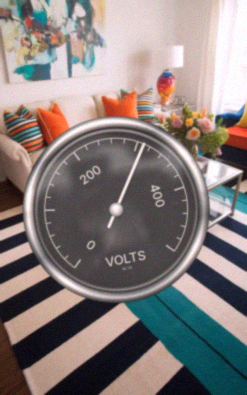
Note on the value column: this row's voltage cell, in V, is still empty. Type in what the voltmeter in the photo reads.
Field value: 310 V
